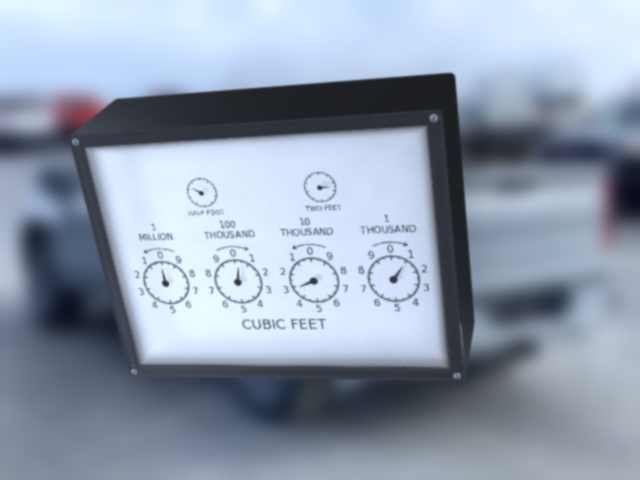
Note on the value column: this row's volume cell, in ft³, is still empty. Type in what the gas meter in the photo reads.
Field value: 3100 ft³
